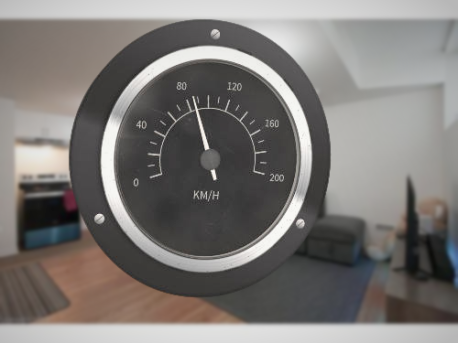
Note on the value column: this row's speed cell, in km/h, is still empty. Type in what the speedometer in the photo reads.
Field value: 85 km/h
